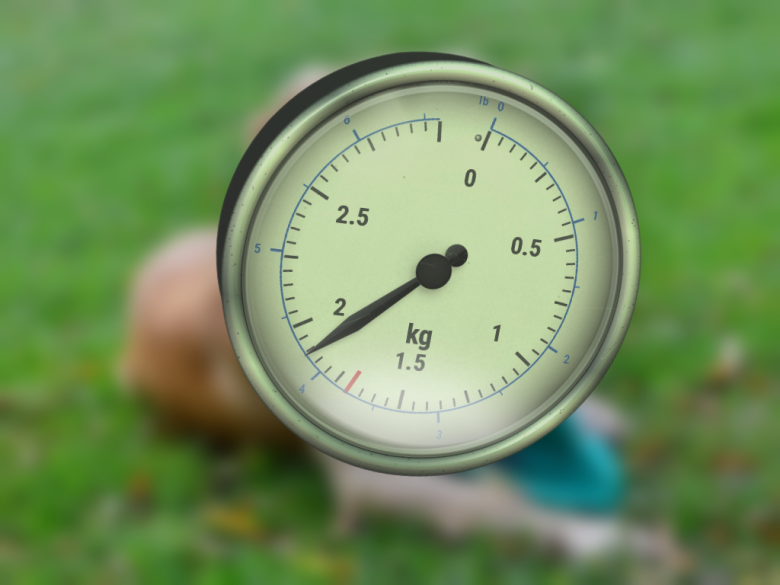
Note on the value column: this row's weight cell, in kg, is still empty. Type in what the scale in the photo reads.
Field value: 1.9 kg
